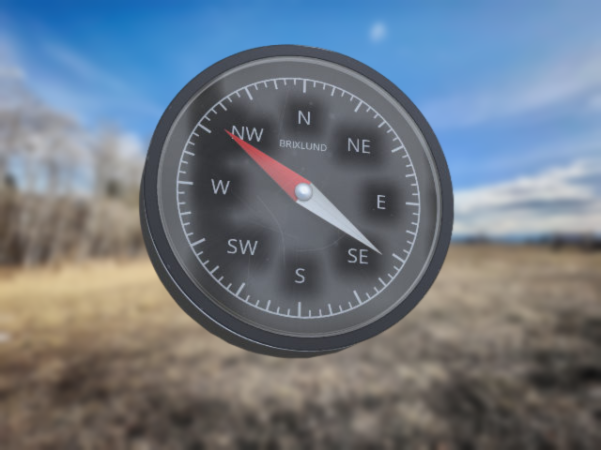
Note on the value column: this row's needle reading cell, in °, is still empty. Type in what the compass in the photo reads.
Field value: 305 °
